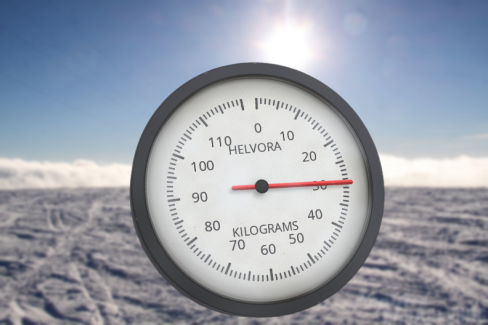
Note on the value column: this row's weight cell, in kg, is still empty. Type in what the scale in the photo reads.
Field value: 30 kg
